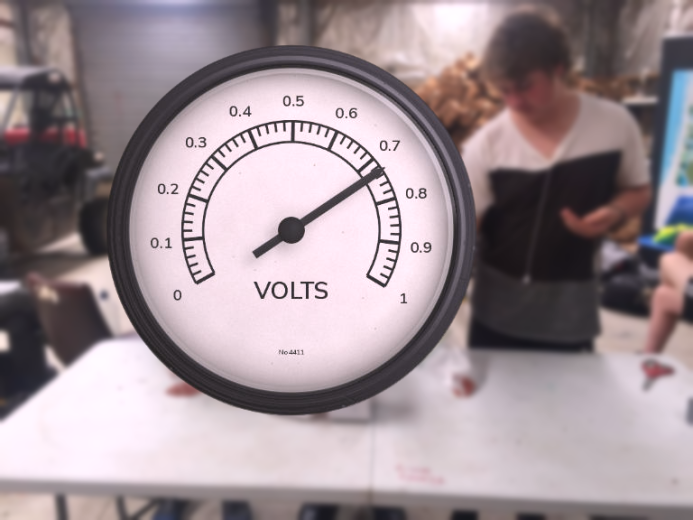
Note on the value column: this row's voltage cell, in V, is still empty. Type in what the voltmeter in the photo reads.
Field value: 0.73 V
